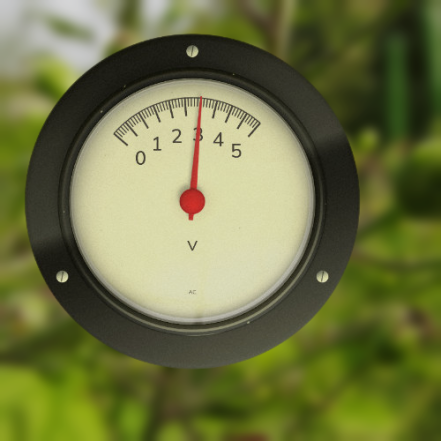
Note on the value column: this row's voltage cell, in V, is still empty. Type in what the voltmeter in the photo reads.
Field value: 3 V
